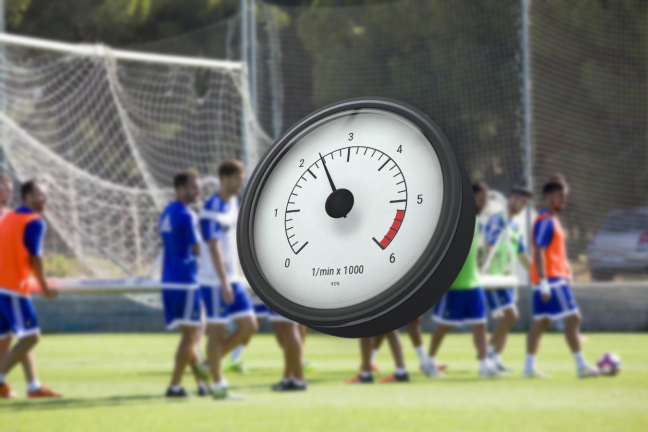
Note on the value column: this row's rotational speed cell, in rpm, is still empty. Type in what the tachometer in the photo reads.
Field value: 2400 rpm
